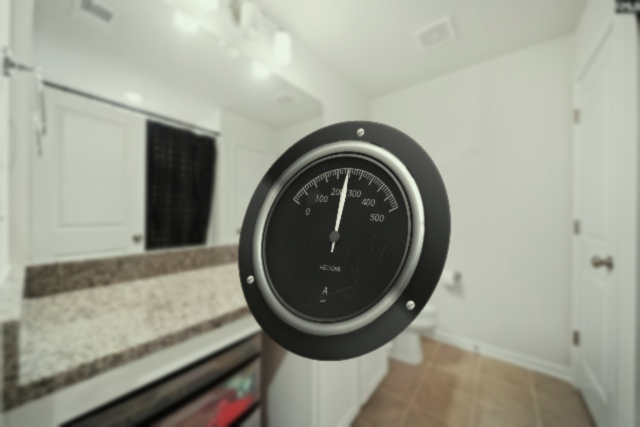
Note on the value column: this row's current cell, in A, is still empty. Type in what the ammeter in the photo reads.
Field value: 250 A
